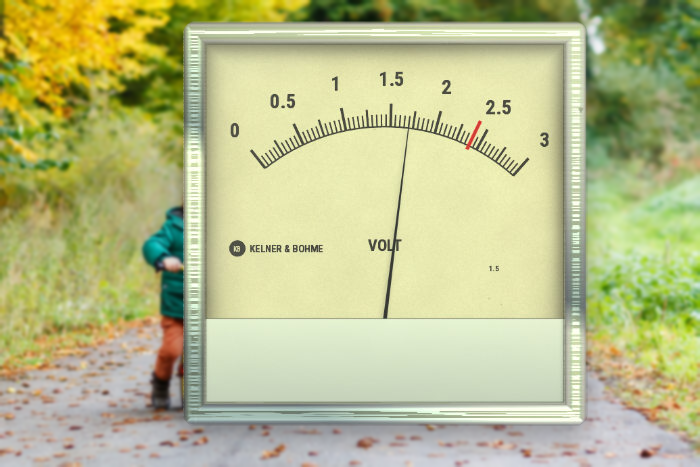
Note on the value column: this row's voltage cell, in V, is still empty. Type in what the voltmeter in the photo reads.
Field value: 1.7 V
